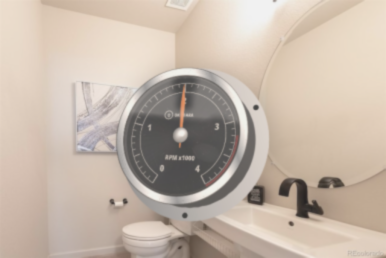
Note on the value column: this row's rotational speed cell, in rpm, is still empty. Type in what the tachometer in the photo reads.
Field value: 2000 rpm
